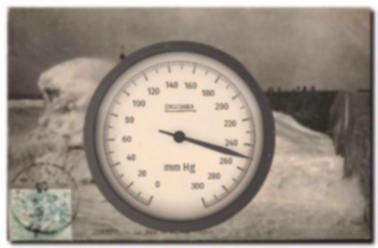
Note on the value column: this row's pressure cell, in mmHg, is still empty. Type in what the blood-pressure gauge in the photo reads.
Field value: 250 mmHg
